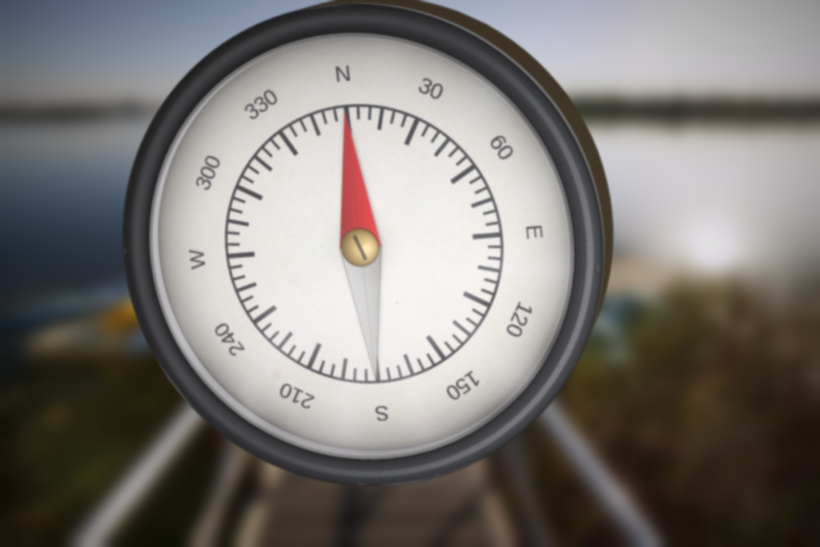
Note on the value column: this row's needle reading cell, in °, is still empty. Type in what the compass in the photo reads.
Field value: 0 °
